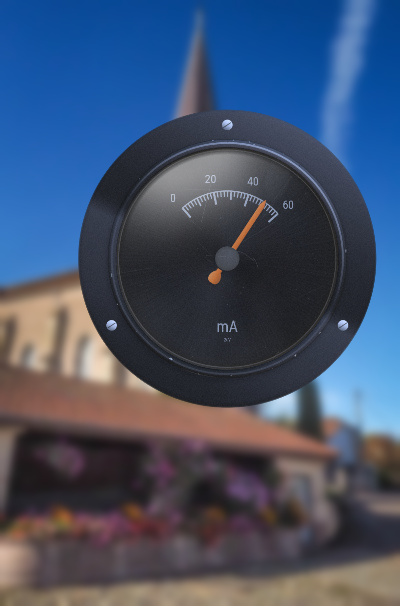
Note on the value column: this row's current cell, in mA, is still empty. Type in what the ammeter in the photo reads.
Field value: 50 mA
